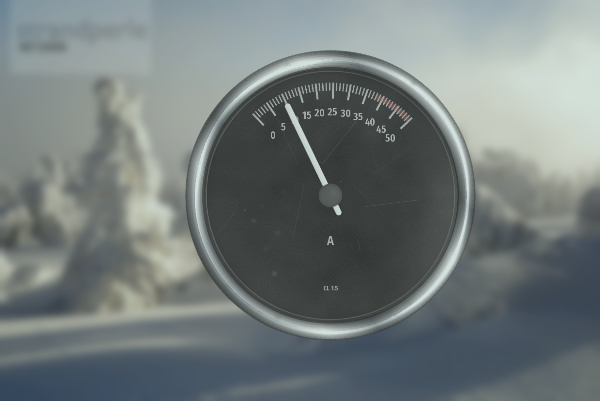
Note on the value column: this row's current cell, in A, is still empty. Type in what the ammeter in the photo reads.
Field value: 10 A
